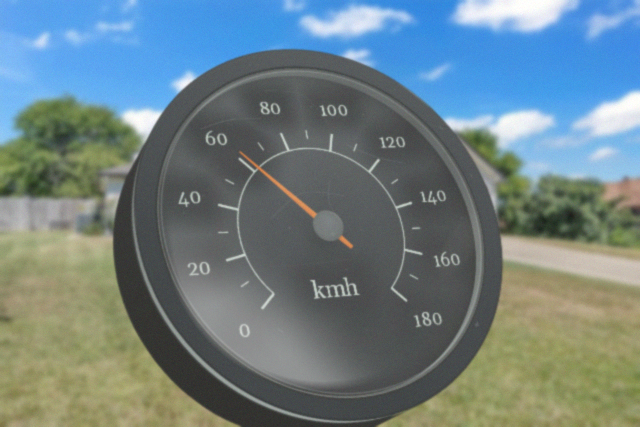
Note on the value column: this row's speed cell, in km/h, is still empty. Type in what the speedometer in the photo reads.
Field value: 60 km/h
